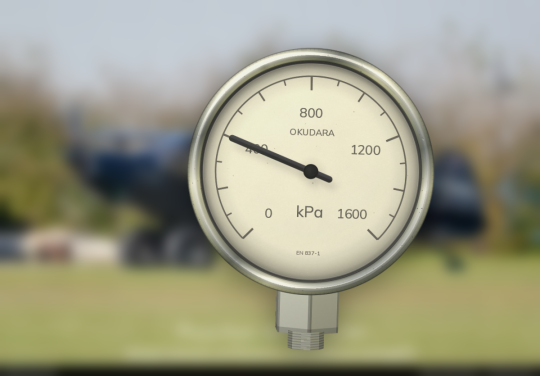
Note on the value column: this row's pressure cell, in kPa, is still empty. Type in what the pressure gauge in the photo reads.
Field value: 400 kPa
